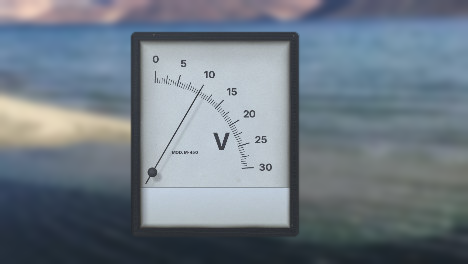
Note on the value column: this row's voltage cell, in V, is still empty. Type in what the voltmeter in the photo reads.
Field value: 10 V
